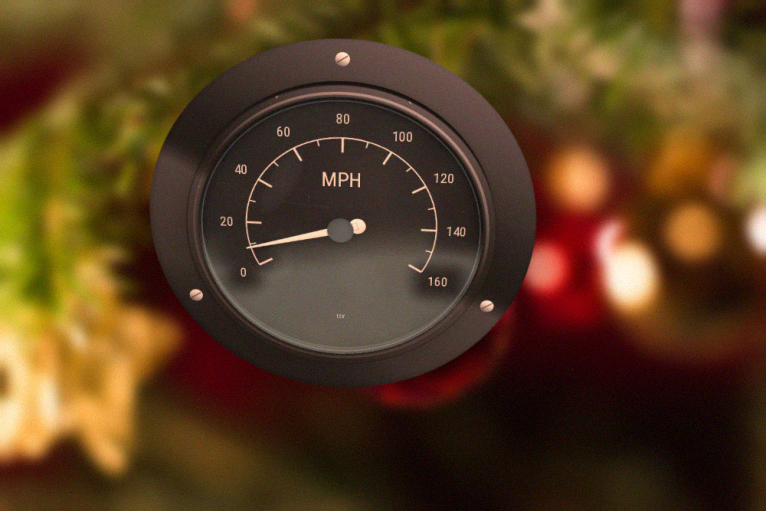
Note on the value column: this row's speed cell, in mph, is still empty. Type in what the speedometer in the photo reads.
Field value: 10 mph
